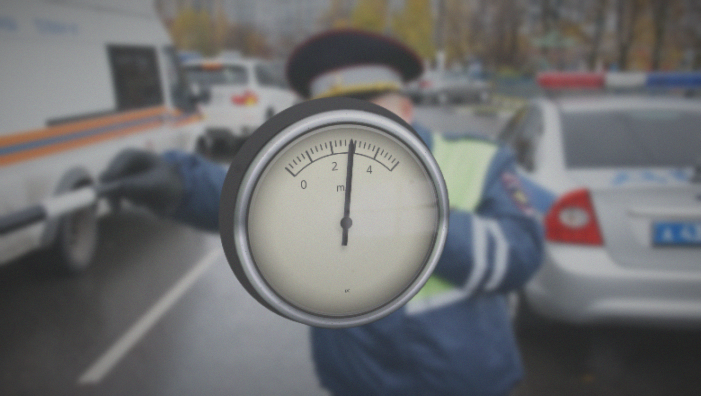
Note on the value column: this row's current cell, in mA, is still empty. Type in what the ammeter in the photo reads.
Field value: 2.8 mA
